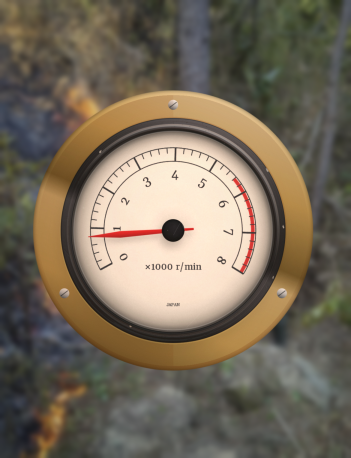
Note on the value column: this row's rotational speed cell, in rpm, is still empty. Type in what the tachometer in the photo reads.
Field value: 800 rpm
